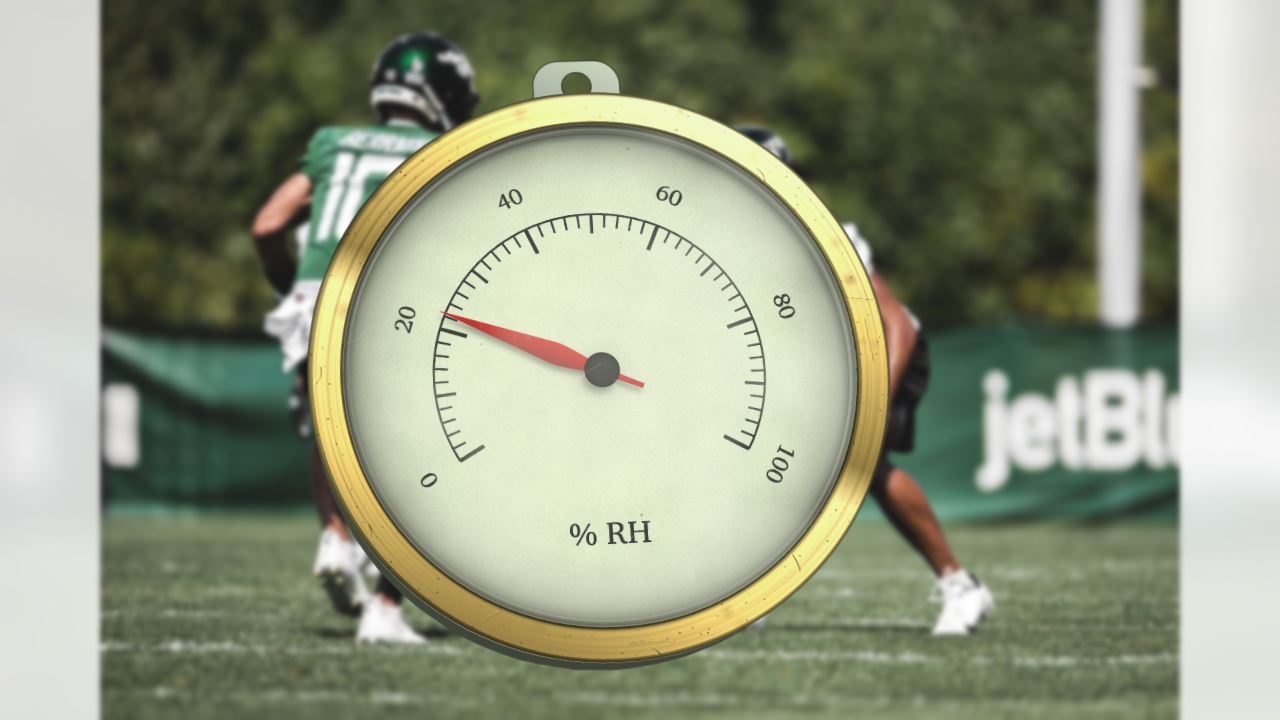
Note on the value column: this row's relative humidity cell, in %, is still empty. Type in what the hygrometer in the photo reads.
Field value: 22 %
